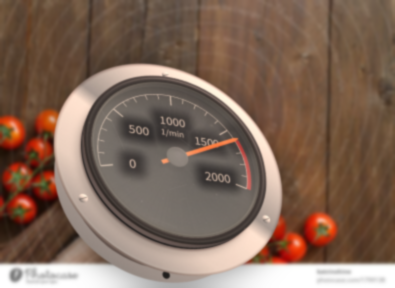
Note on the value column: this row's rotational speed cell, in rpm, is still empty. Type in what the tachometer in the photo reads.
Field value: 1600 rpm
